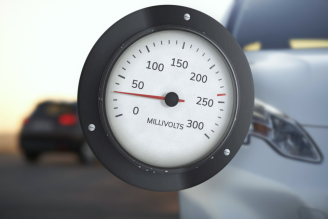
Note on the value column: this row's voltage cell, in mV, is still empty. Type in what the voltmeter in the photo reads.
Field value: 30 mV
